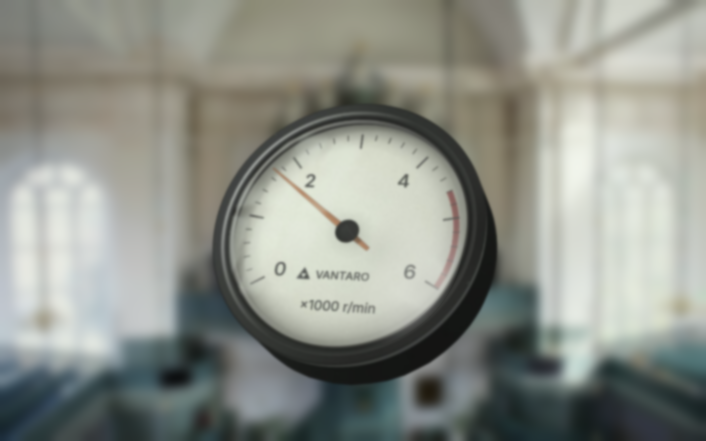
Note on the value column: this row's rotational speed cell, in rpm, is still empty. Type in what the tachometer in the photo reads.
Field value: 1700 rpm
